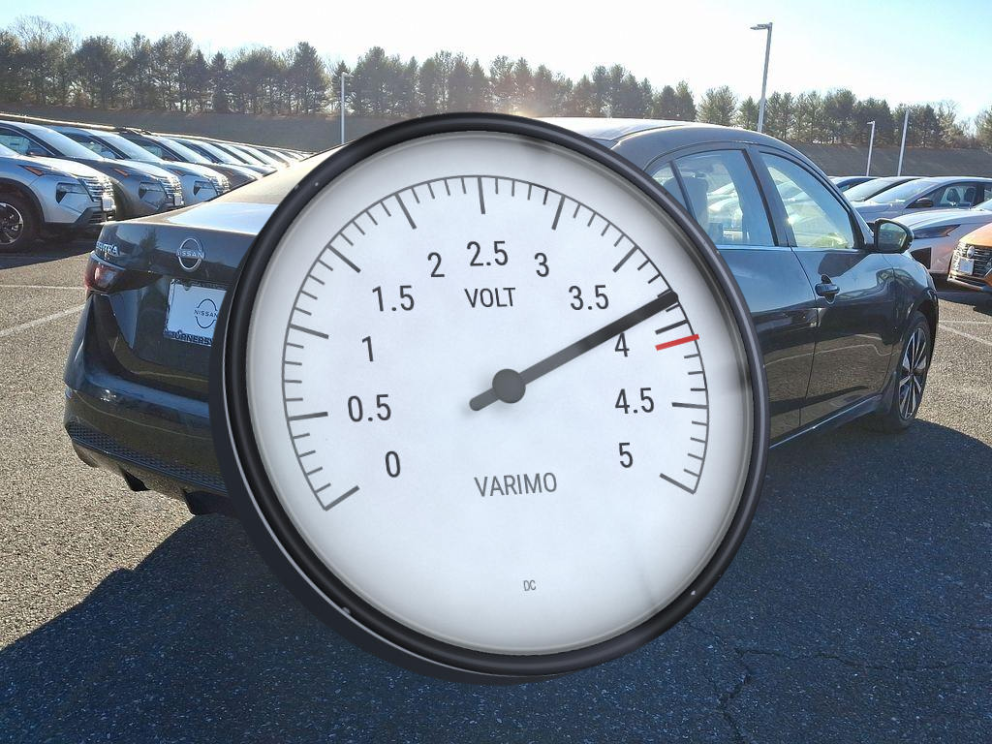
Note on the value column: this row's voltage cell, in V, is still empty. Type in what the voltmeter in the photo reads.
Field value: 3.85 V
